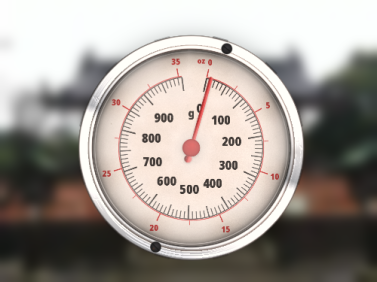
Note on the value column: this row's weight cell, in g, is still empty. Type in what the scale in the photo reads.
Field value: 10 g
